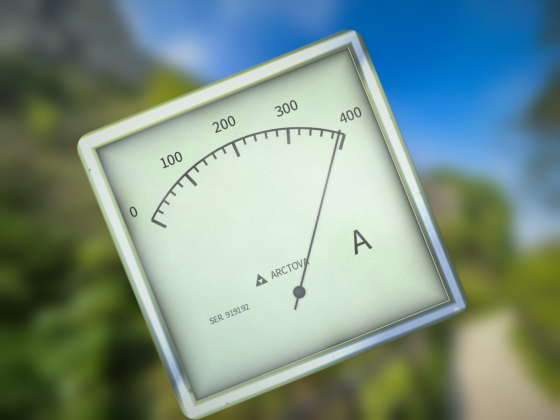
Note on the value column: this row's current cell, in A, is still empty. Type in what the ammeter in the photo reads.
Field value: 390 A
